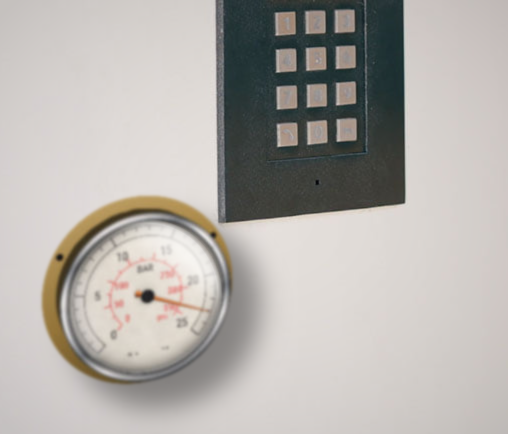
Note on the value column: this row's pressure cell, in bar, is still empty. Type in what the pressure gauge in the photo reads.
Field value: 23 bar
